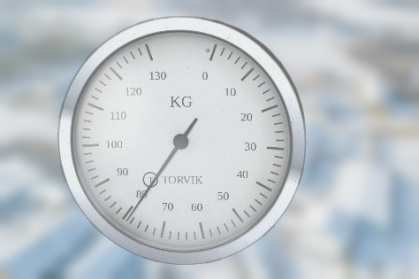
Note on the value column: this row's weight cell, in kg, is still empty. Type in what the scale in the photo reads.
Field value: 79 kg
